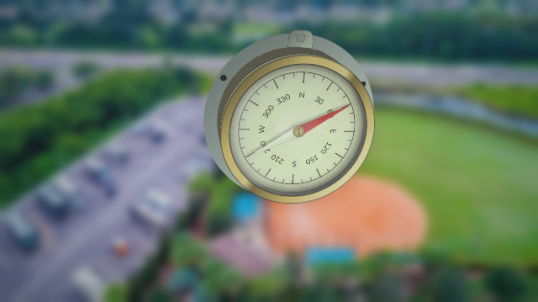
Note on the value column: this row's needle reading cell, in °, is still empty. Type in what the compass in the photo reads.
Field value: 60 °
